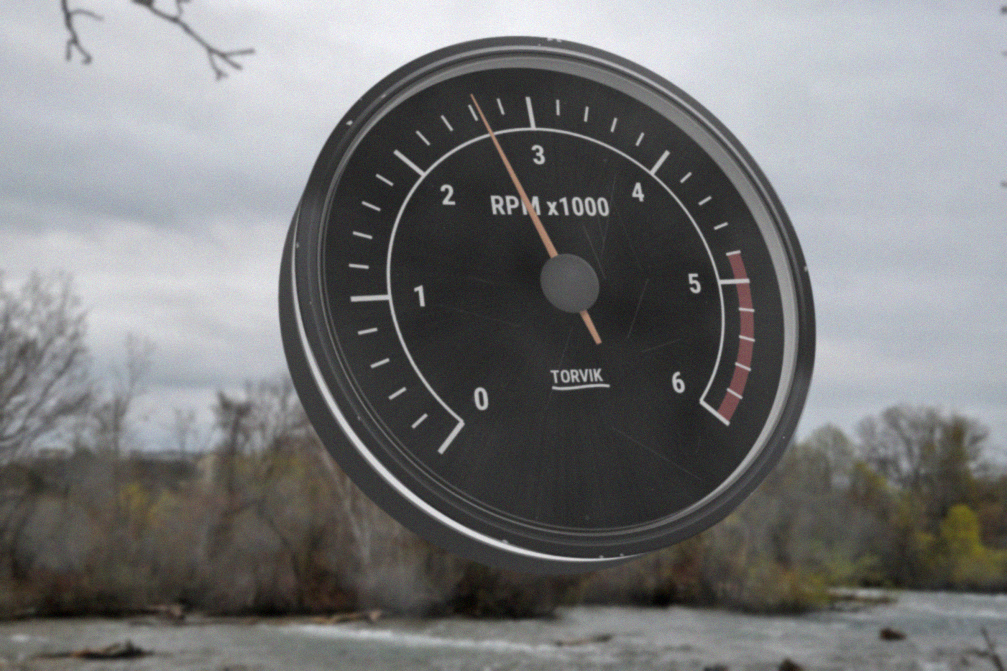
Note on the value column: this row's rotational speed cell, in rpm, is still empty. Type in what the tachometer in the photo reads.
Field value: 2600 rpm
